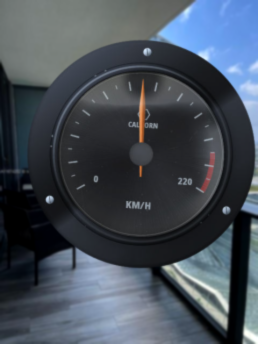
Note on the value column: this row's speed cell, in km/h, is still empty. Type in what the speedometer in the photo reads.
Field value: 110 km/h
